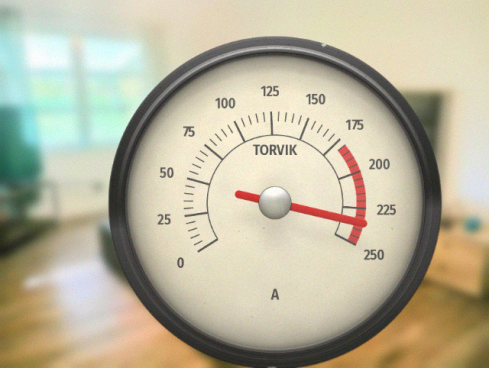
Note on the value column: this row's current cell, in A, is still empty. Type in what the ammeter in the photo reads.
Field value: 235 A
